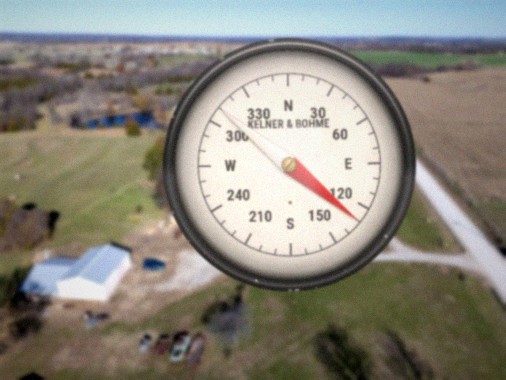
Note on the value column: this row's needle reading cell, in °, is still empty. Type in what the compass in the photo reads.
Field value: 130 °
